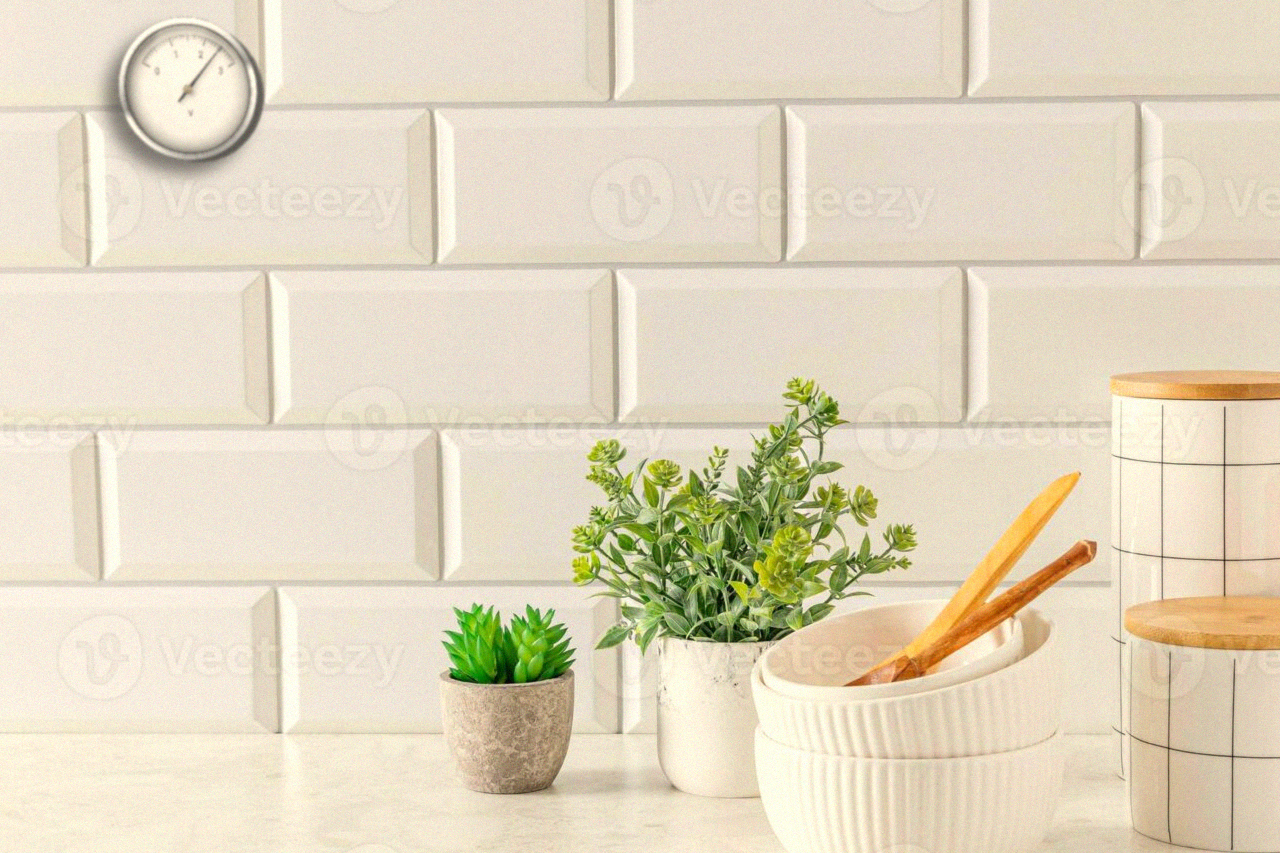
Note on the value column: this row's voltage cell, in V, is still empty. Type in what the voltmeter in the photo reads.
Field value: 2.5 V
